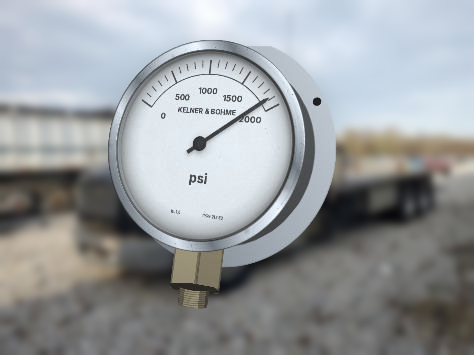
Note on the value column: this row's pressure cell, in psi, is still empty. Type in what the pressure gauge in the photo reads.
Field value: 1900 psi
